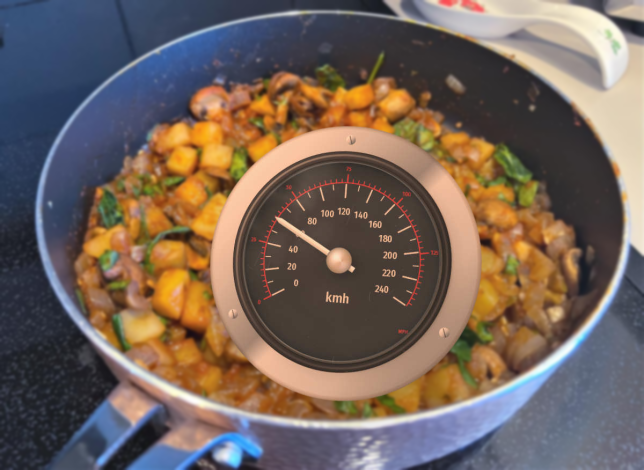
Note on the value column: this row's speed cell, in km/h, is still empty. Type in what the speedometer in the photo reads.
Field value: 60 km/h
